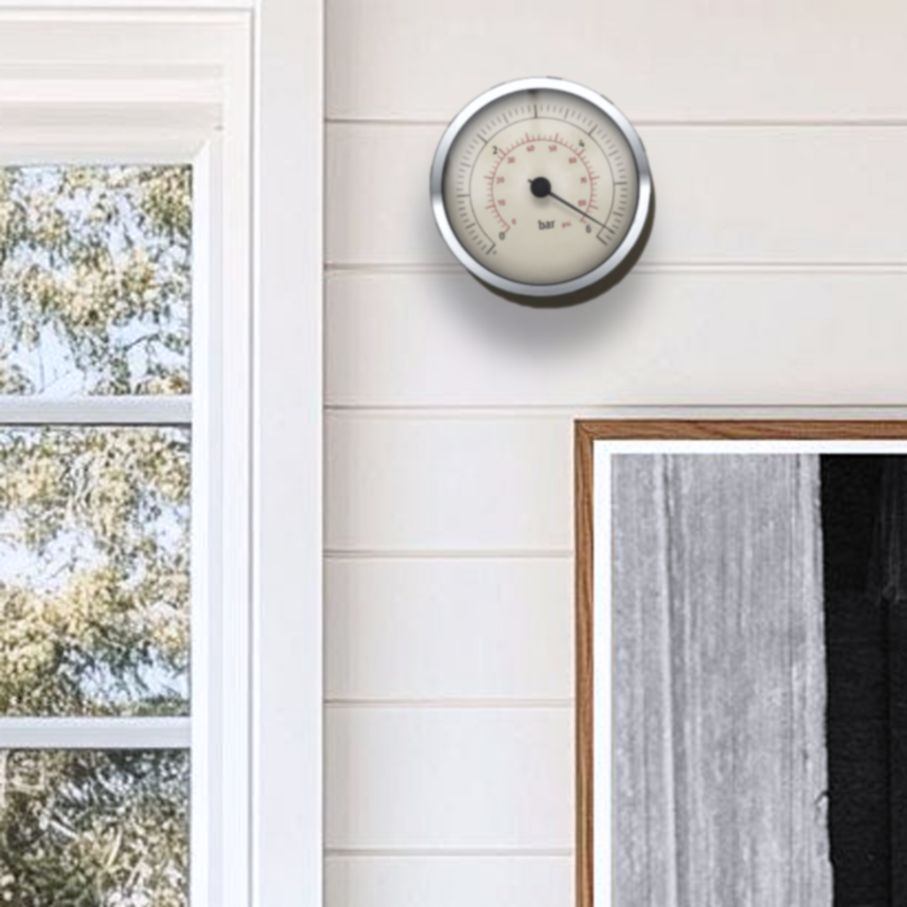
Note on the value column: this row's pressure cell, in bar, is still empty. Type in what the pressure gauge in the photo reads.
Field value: 5.8 bar
